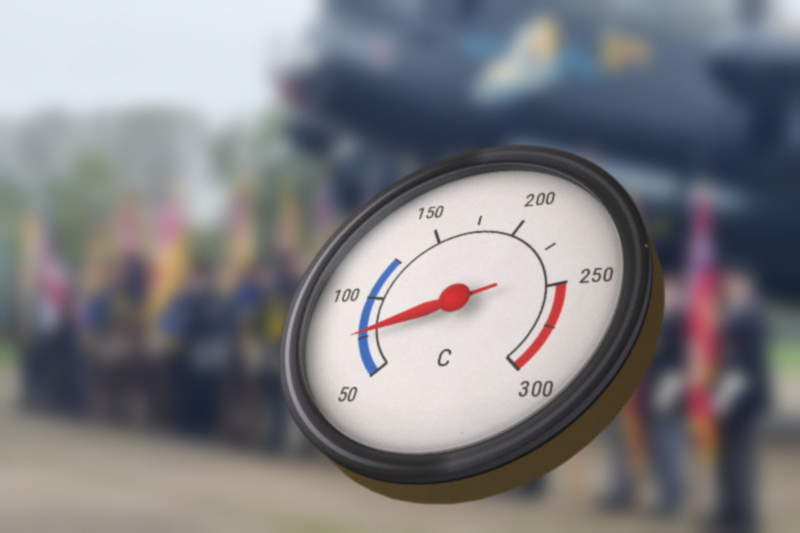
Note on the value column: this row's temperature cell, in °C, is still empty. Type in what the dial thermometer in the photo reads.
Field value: 75 °C
